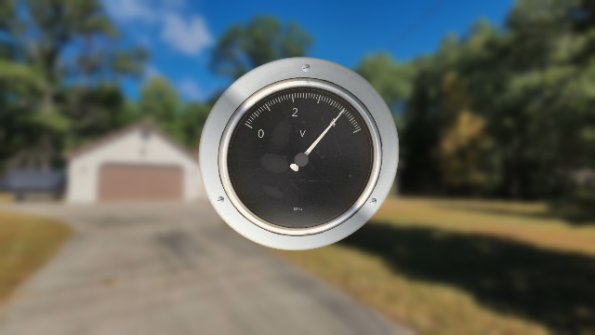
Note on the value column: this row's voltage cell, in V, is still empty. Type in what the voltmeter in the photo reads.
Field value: 4 V
